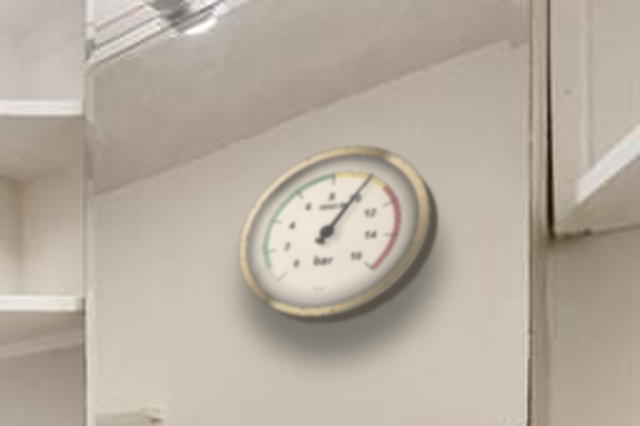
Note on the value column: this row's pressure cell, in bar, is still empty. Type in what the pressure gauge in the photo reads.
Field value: 10 bar
